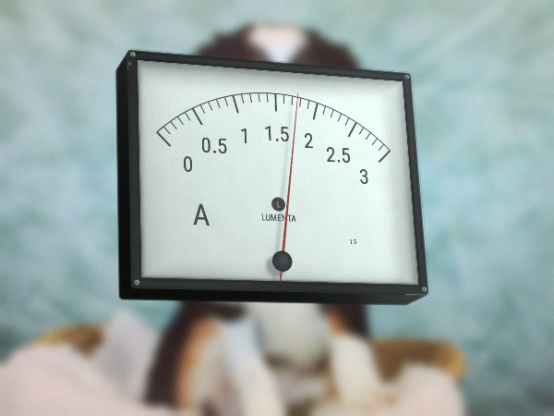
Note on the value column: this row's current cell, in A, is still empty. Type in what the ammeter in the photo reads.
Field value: 1.75 A
